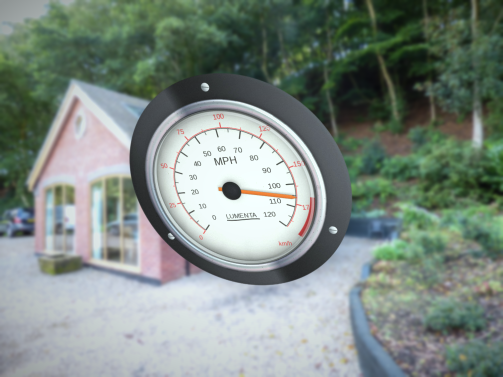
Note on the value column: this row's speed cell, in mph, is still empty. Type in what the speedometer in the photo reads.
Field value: 105 mph
